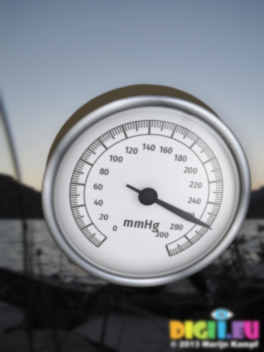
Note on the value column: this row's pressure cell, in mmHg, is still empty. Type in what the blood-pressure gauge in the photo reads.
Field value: 260 mmHg
